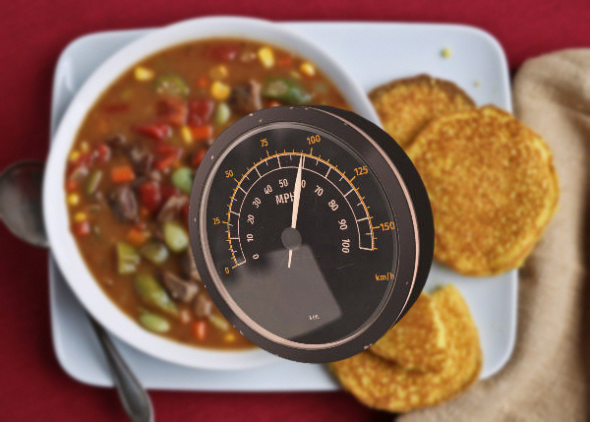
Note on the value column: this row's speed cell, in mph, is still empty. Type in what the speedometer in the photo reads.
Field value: 60 mph
